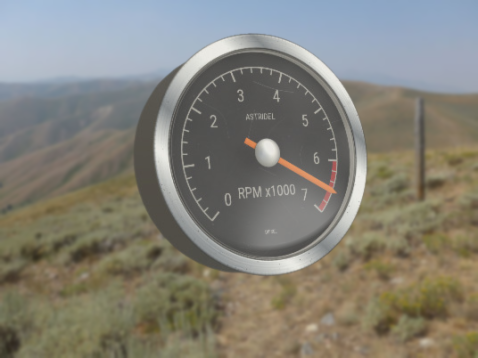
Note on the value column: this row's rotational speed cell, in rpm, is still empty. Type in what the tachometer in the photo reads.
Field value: 6600 rpm
